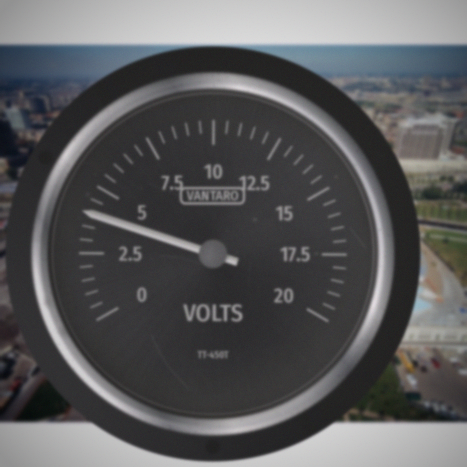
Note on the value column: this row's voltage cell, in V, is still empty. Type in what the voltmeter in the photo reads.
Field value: 4 V
